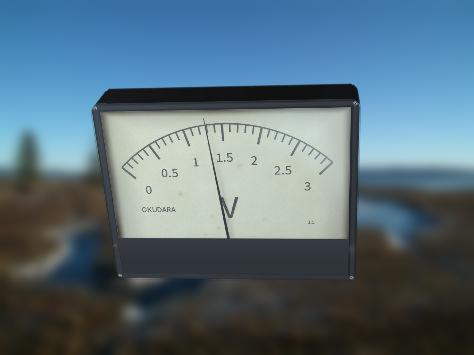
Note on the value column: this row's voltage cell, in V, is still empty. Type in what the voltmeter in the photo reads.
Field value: 1.3 V
